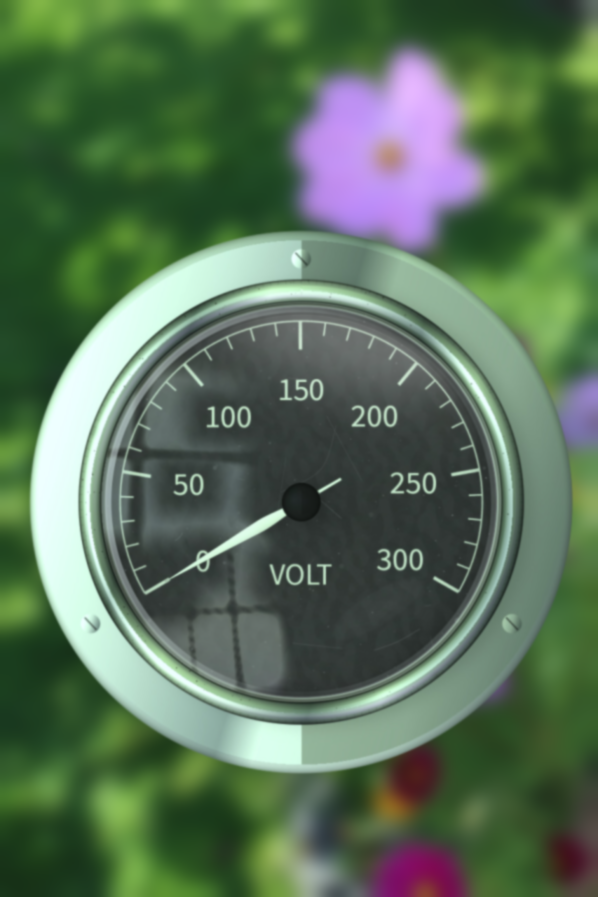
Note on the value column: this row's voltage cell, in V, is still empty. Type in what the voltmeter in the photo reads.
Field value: 0 V
